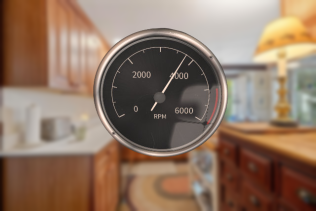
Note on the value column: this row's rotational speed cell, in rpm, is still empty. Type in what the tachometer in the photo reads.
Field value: 3750 rpm
